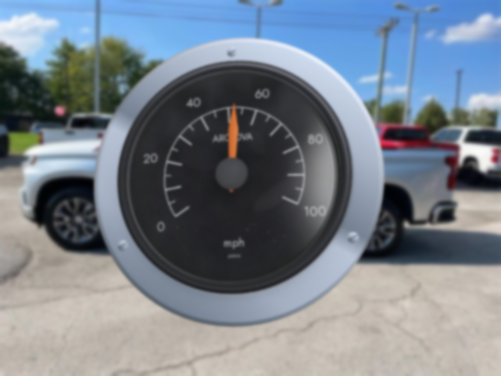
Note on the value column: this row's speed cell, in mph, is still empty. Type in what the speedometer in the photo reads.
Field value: 52.5 mph
